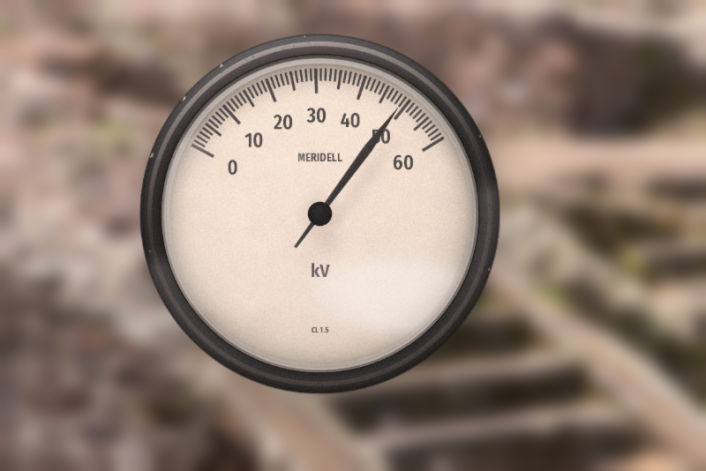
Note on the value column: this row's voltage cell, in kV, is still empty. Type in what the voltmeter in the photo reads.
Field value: 49 kV
